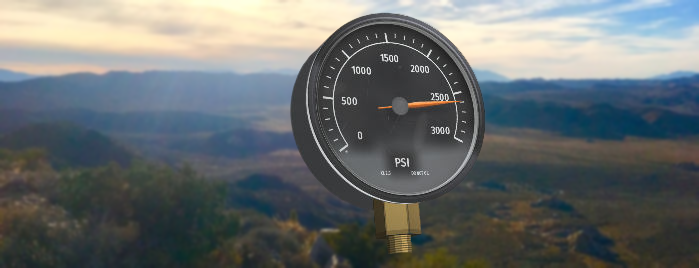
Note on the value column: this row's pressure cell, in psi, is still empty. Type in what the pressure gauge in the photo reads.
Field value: 2600 psi
